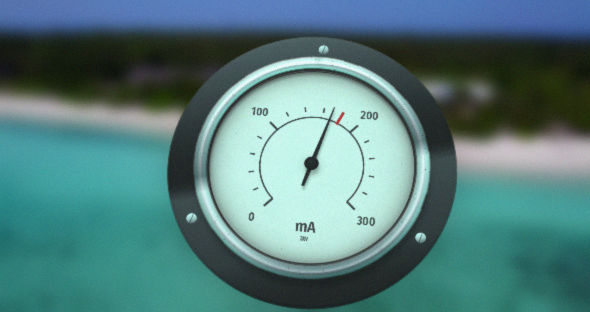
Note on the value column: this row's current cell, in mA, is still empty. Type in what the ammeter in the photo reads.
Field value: 170 mA
